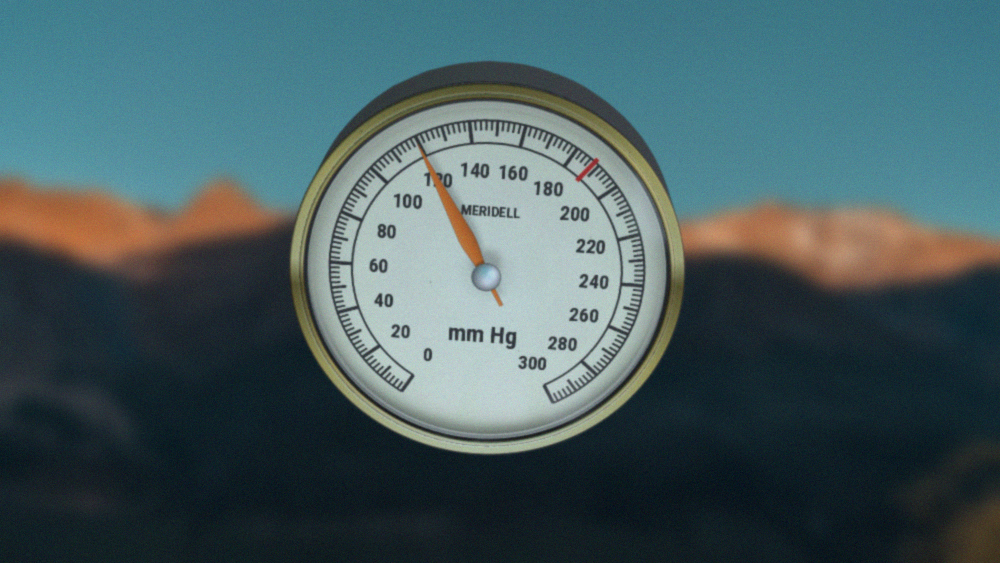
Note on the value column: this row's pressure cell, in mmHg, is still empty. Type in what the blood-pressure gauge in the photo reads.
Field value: 120 mmHg
